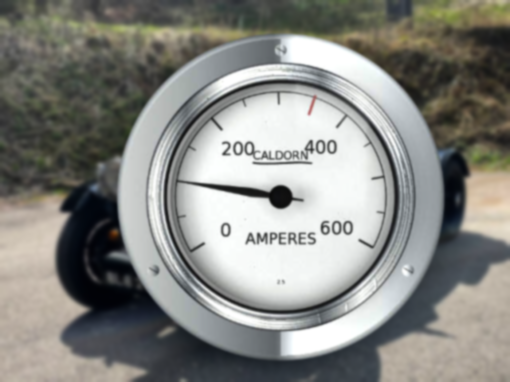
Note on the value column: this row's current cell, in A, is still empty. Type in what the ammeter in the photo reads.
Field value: 100 A
